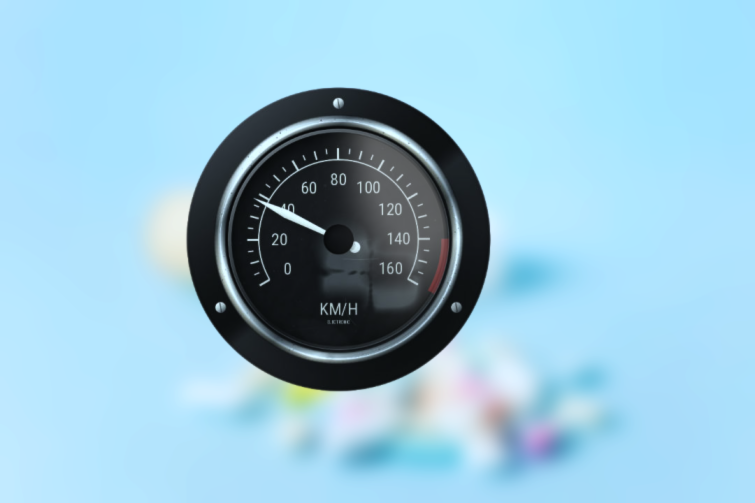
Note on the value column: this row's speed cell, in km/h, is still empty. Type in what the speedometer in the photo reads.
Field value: 37.5 km/h
